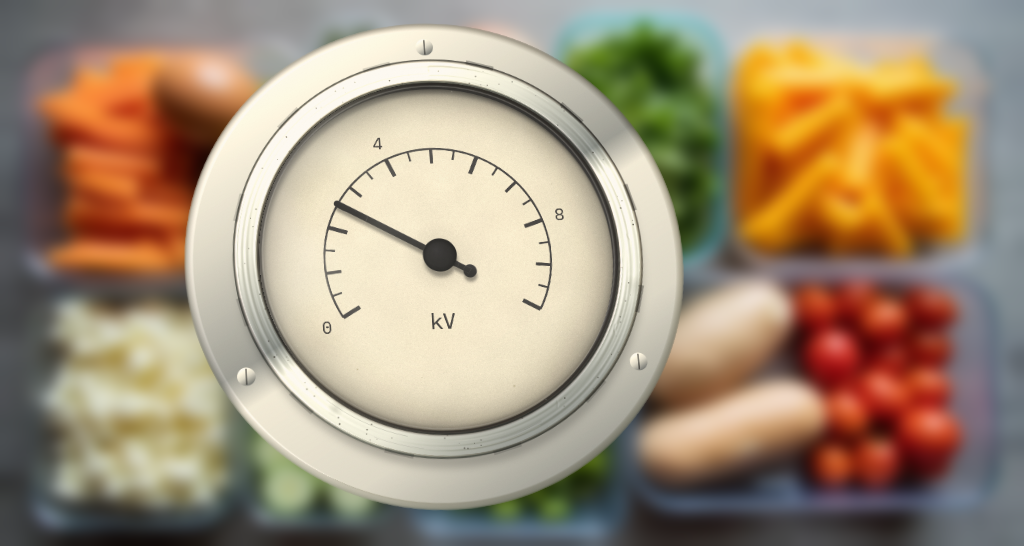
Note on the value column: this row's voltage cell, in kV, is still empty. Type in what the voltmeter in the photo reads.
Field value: 2.5 kV
